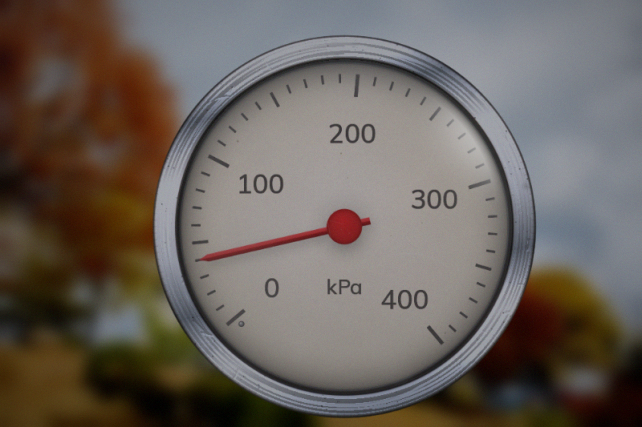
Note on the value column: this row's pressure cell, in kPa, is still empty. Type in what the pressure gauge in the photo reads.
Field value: 40 kPa
